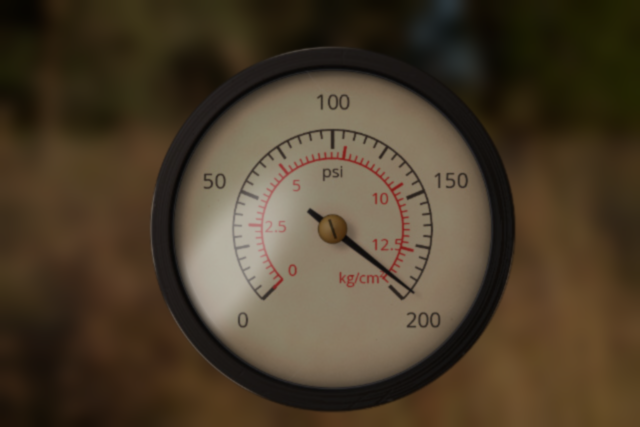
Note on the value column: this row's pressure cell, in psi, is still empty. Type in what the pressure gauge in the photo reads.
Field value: 195 psi
